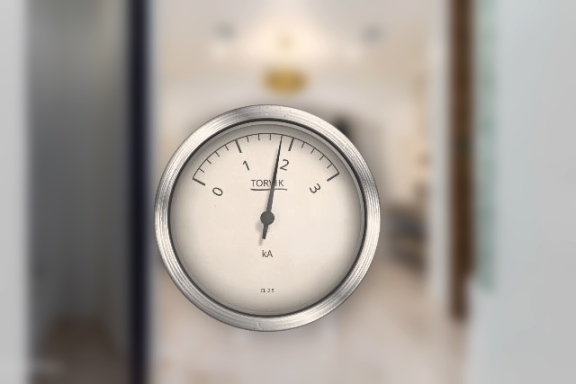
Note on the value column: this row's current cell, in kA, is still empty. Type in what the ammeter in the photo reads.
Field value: 1.8 kA
